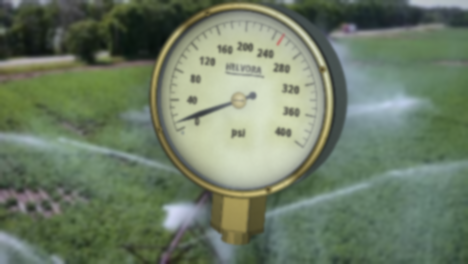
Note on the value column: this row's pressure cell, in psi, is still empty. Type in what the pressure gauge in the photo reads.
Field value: 10 psi
